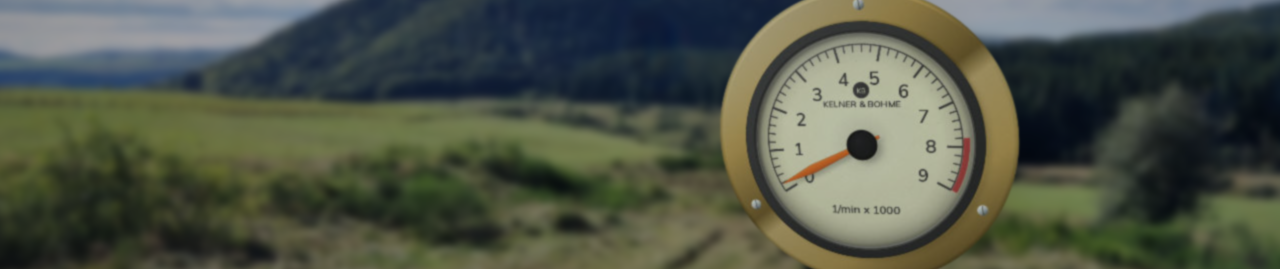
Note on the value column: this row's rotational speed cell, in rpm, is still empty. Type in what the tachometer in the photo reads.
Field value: 200 rpm
